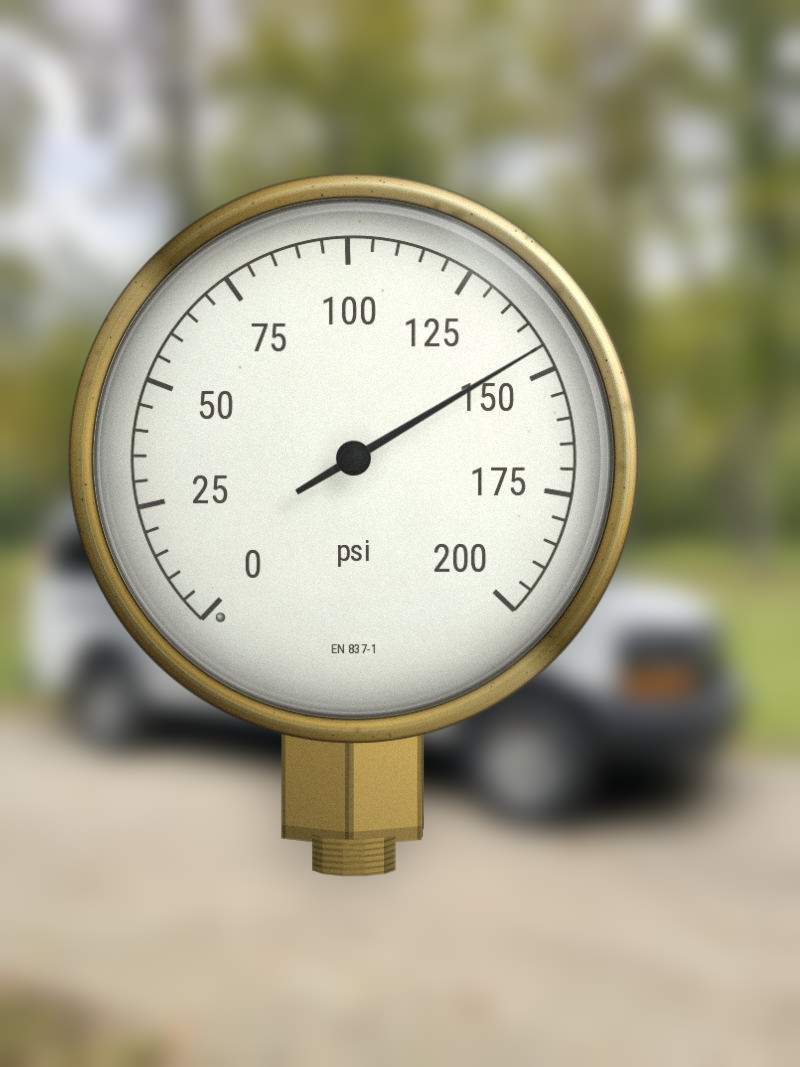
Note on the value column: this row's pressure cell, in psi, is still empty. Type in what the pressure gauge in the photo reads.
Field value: 145 psi
